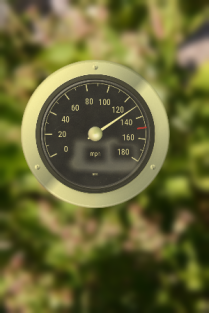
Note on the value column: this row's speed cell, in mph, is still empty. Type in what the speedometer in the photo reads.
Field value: 130 mph
